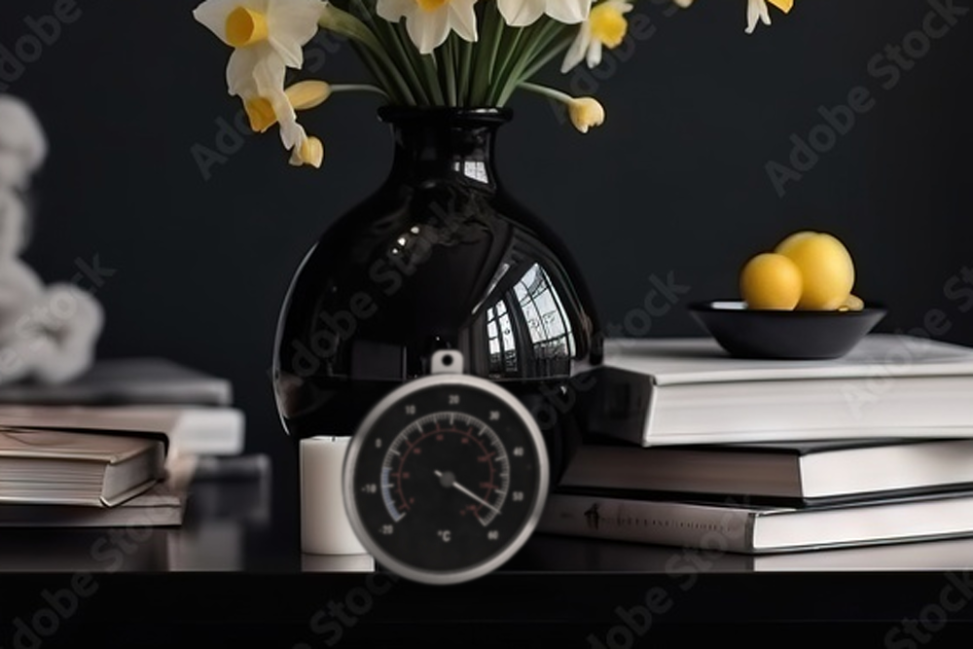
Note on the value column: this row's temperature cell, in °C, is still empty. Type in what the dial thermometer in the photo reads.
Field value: 55 °C
